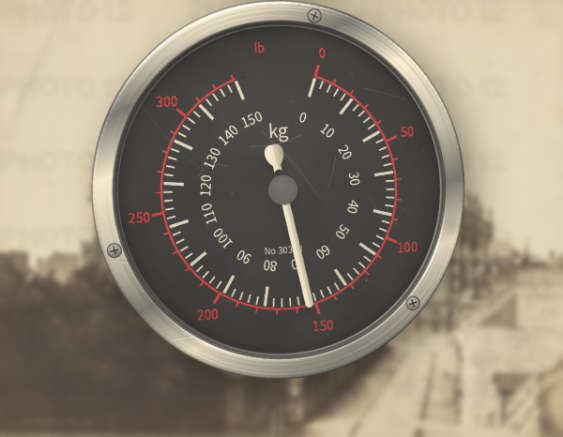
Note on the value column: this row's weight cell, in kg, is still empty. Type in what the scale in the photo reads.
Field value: 70 kg
